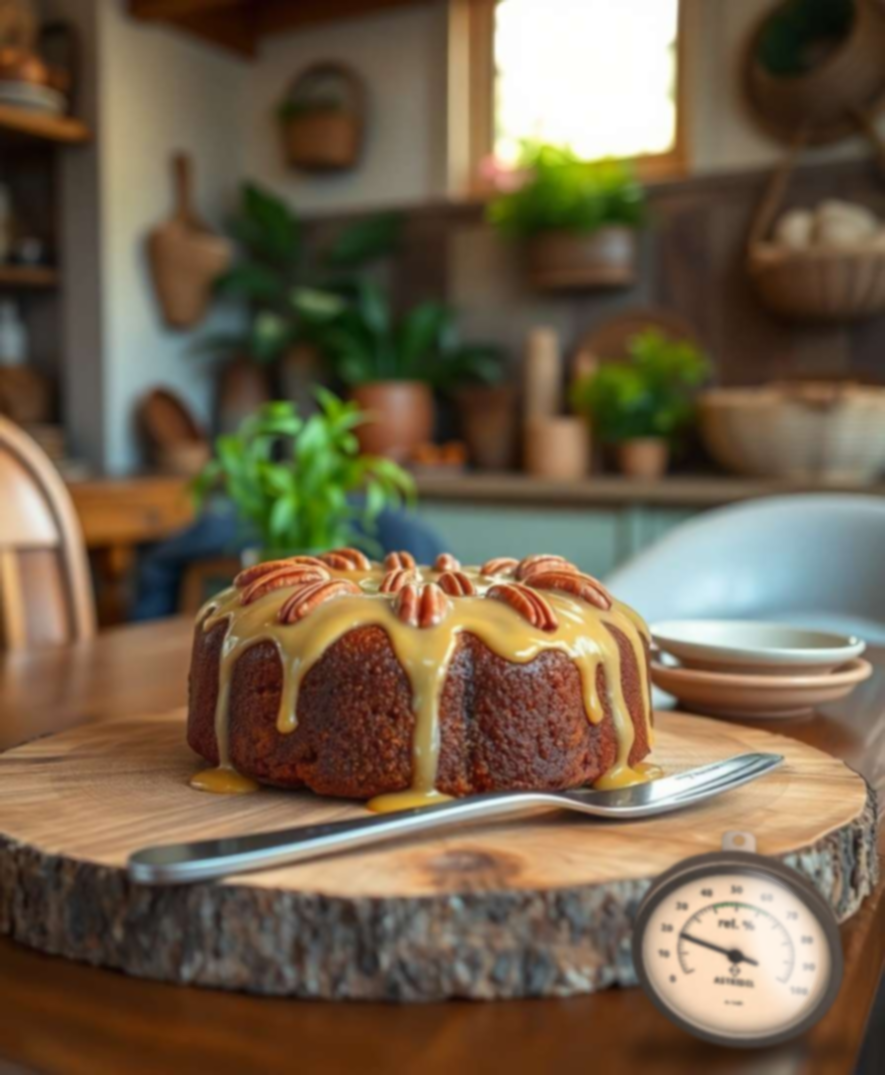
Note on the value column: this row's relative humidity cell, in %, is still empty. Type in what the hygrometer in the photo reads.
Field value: 20 %
